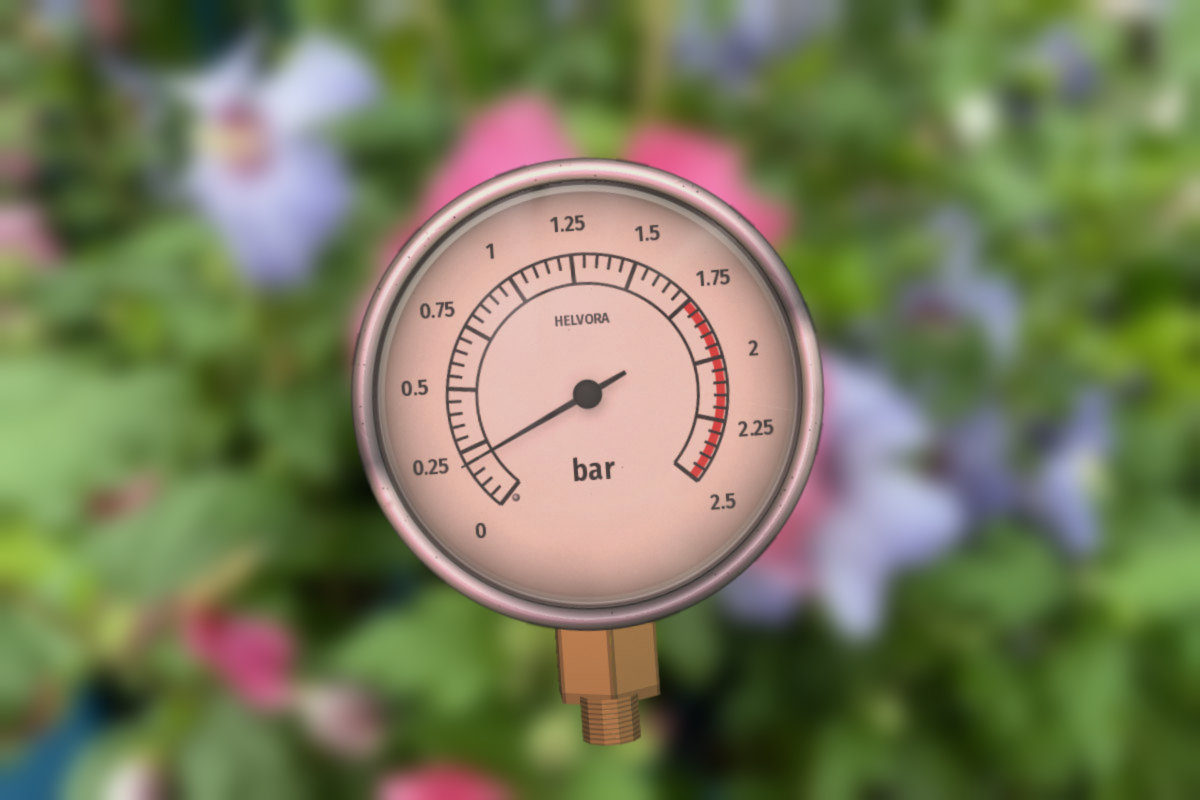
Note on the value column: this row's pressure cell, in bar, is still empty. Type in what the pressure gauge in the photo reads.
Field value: 0.2 bar
